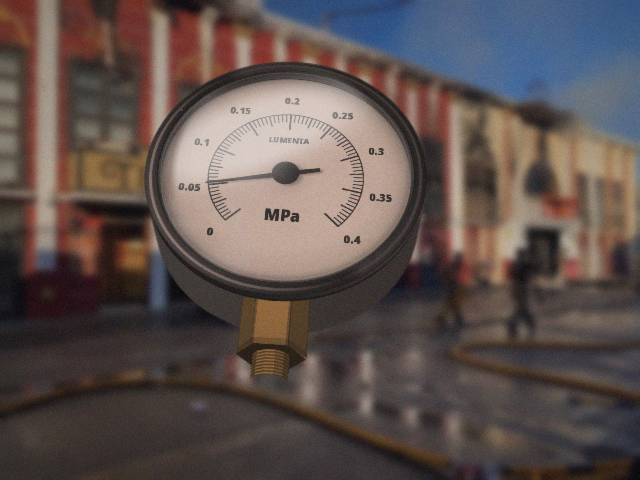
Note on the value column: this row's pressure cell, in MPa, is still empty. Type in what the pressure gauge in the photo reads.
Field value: 0.05 MPa
